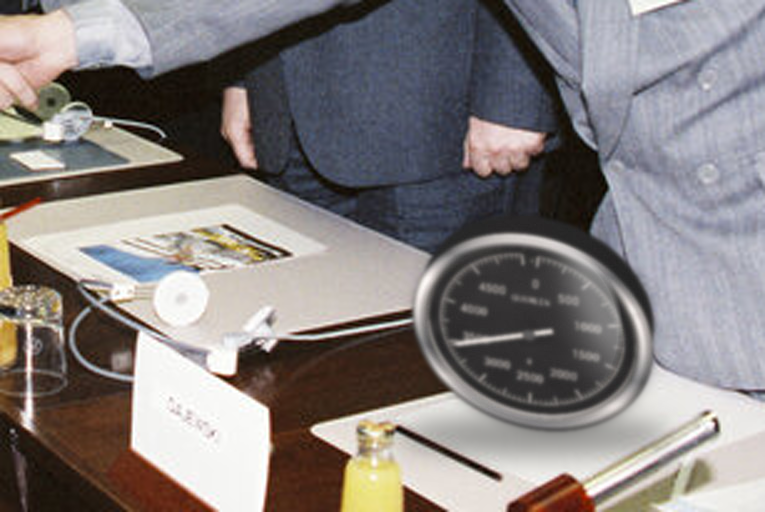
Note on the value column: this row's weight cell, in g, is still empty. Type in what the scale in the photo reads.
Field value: 3500 g
